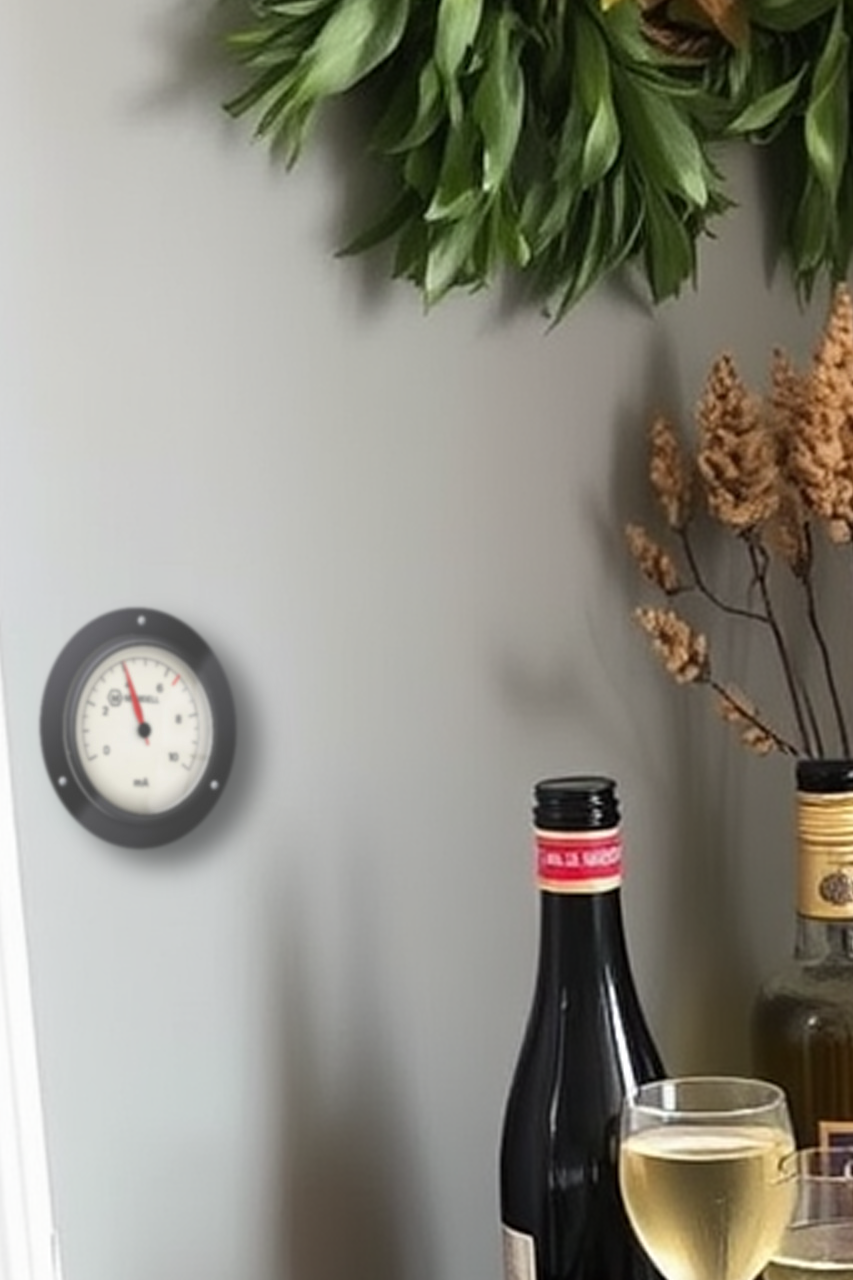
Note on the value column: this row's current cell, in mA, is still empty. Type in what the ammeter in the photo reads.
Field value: 4 mA
